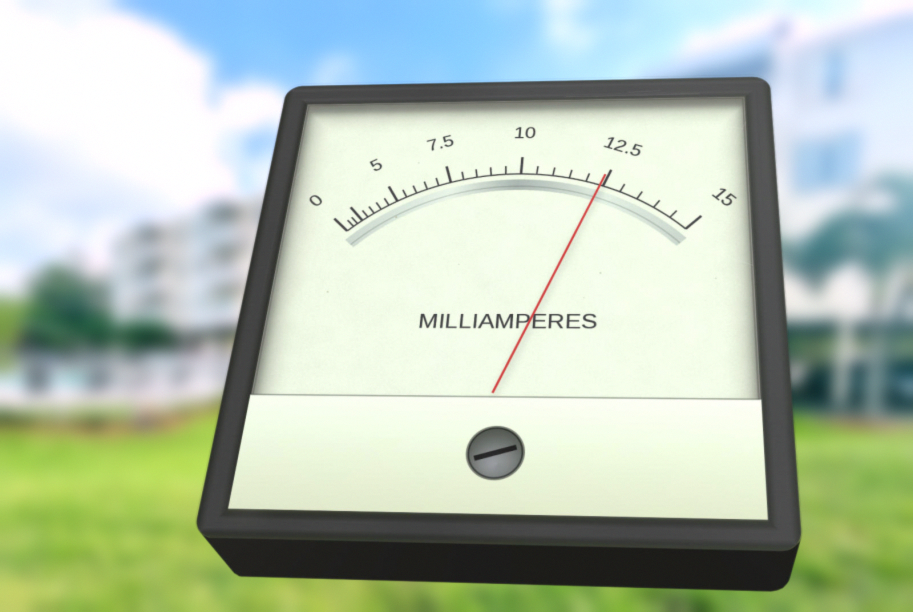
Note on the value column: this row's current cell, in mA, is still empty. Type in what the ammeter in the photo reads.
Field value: 12.5 mA
